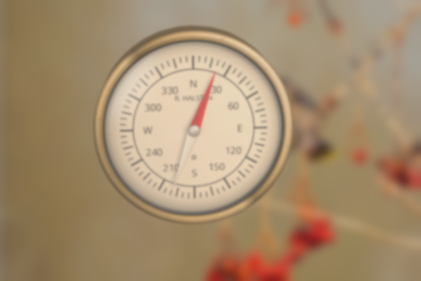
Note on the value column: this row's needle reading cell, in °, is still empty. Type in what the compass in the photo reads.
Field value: 20 °
